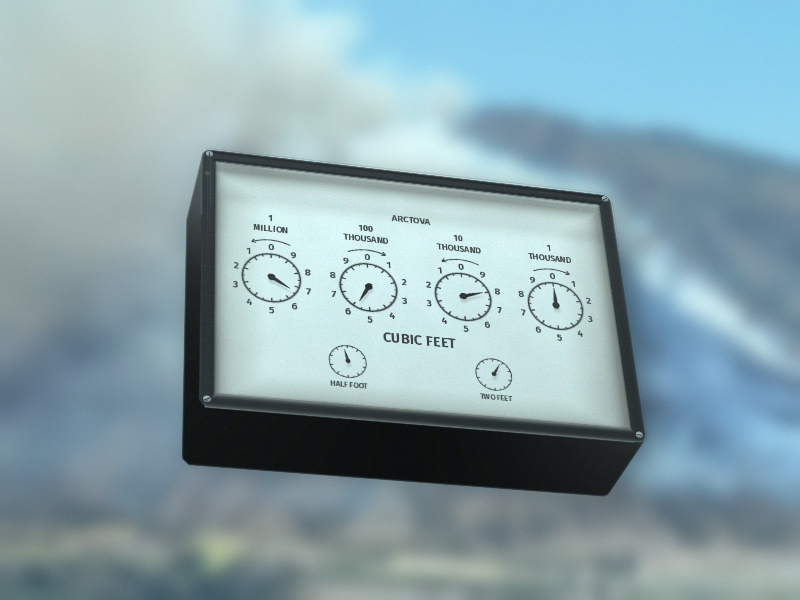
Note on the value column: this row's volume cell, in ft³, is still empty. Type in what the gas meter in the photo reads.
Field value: 658000 ft³
